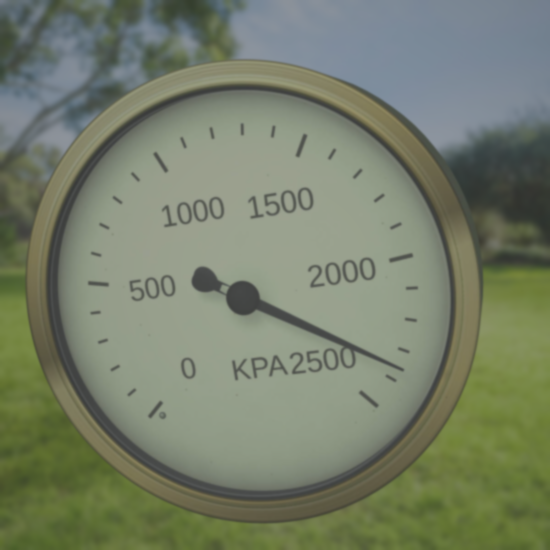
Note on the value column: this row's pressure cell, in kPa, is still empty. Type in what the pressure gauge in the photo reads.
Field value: 2350 kPa
